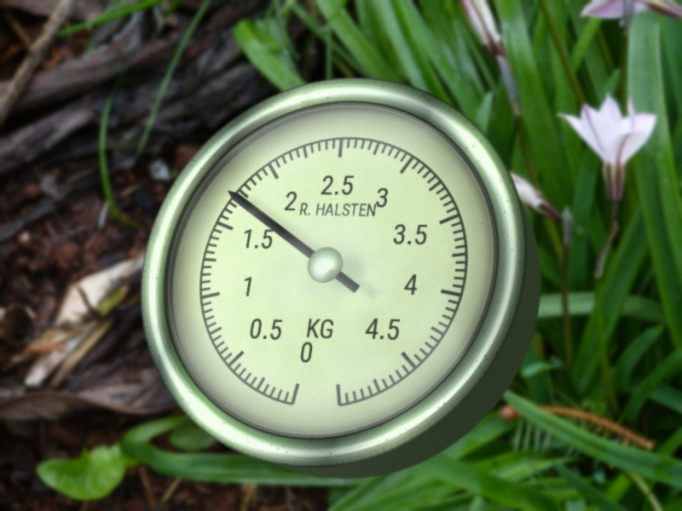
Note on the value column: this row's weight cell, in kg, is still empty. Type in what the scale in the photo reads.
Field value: 1.7 kg
